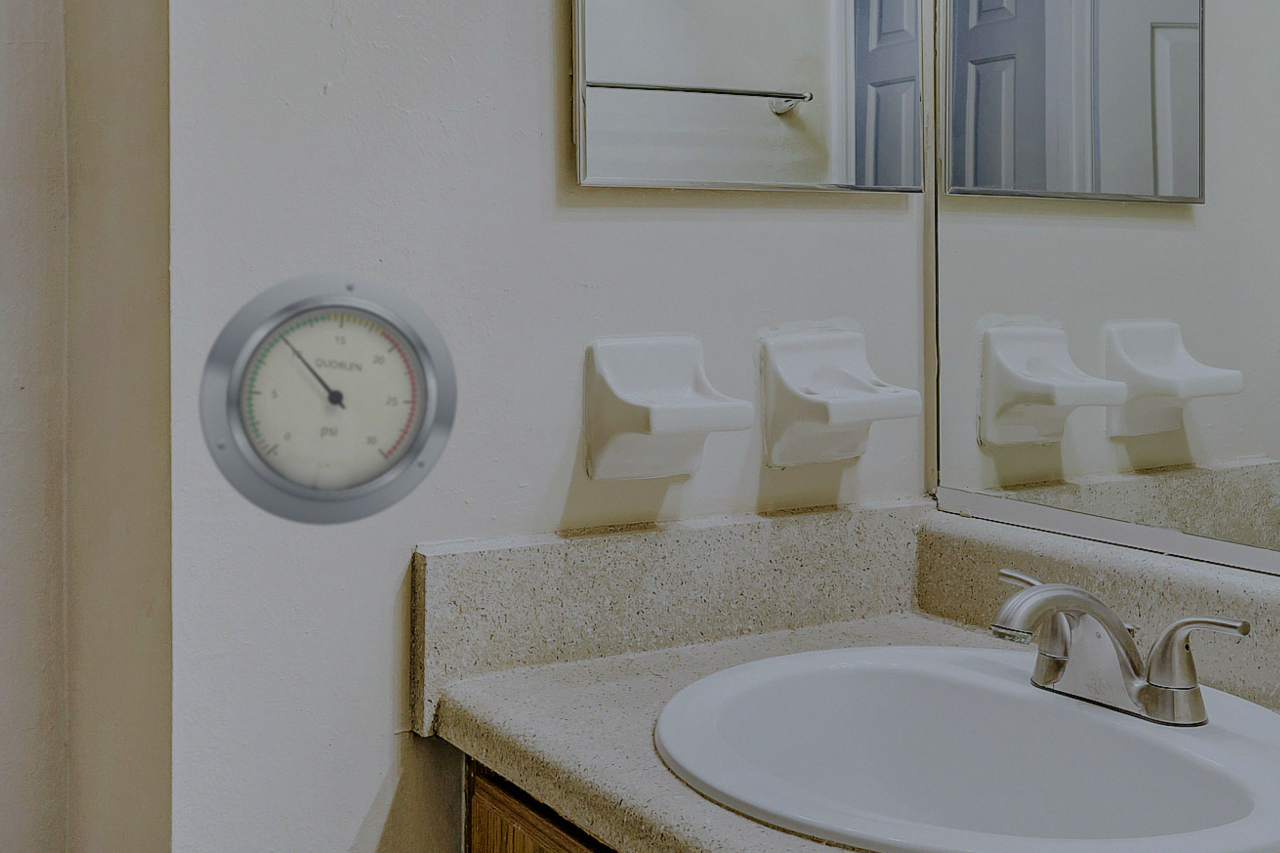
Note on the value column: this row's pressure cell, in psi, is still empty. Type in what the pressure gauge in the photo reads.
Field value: 10 psi
